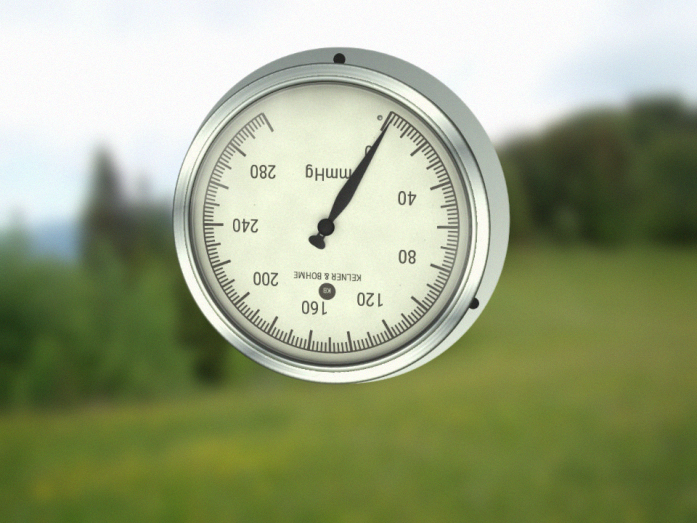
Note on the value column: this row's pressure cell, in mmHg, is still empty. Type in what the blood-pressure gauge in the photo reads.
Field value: 2 mmHg
